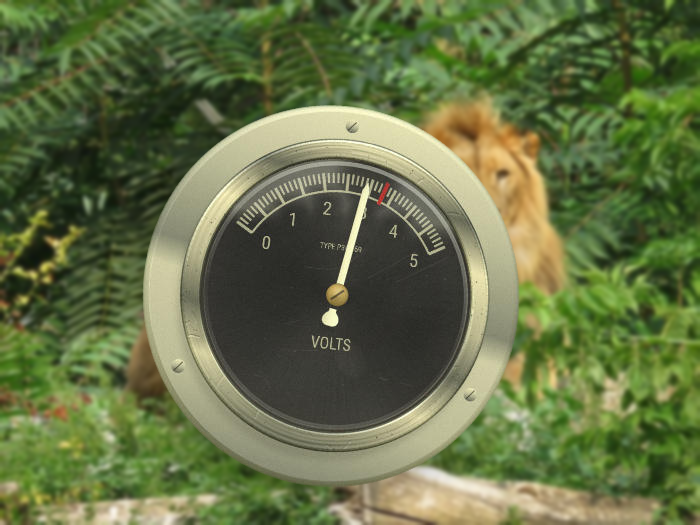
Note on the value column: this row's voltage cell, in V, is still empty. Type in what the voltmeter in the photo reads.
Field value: 2.9 V
